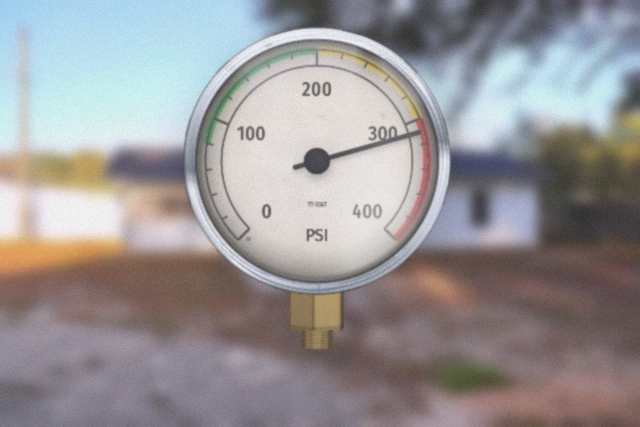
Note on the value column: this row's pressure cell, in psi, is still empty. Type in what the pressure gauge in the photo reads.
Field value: 310 psi
